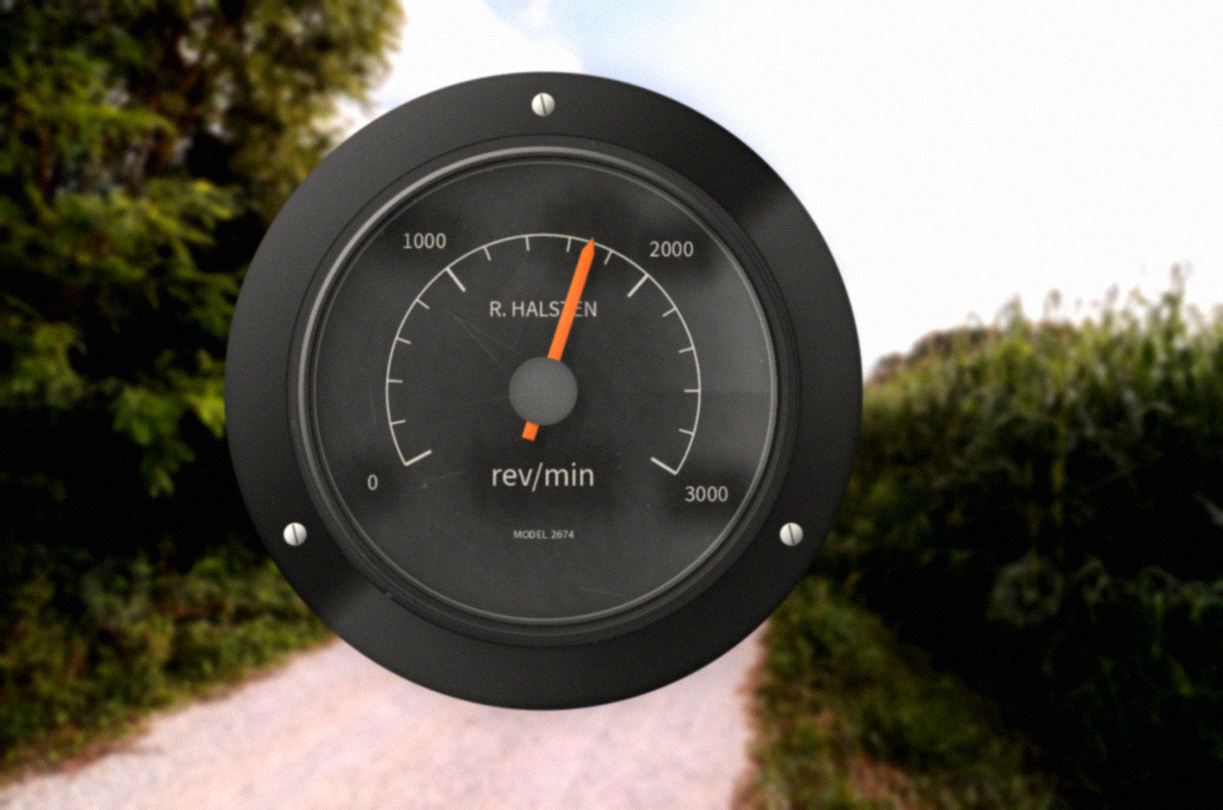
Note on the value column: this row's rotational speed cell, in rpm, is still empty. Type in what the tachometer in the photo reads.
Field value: 1700 rpm
